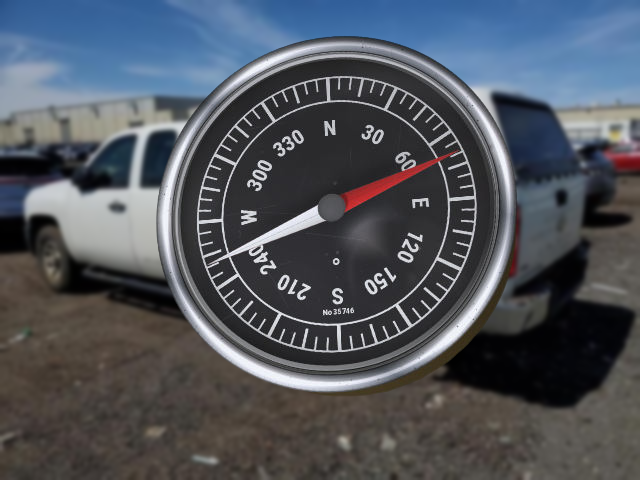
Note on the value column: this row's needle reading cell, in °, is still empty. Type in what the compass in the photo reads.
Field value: 70 °
